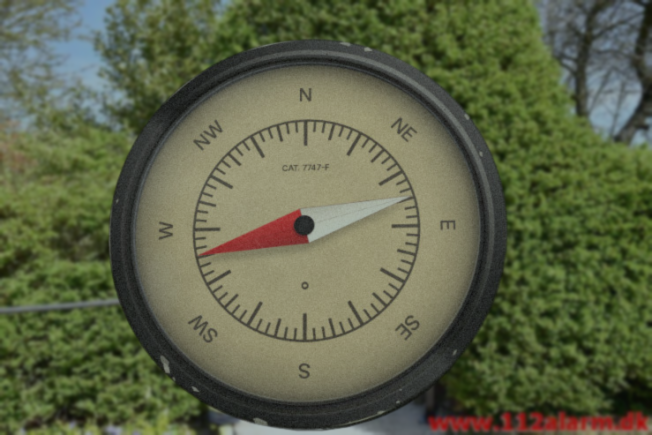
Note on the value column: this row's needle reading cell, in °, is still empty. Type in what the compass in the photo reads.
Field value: 255 °
